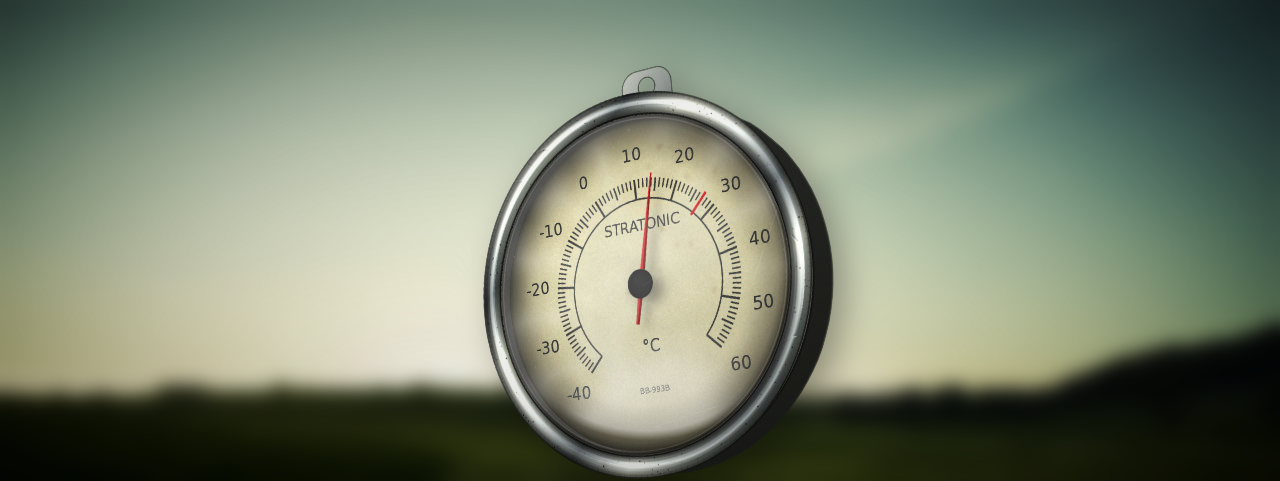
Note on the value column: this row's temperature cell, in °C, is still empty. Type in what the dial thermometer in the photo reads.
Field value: 15 °C
